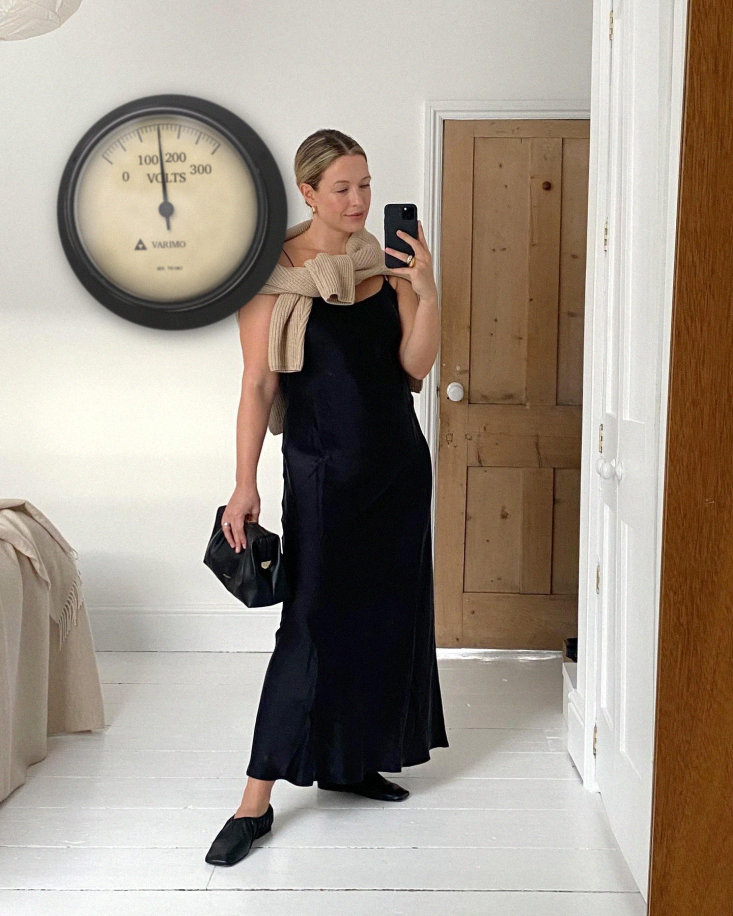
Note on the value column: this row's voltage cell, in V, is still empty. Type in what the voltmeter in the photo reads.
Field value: 150 V
